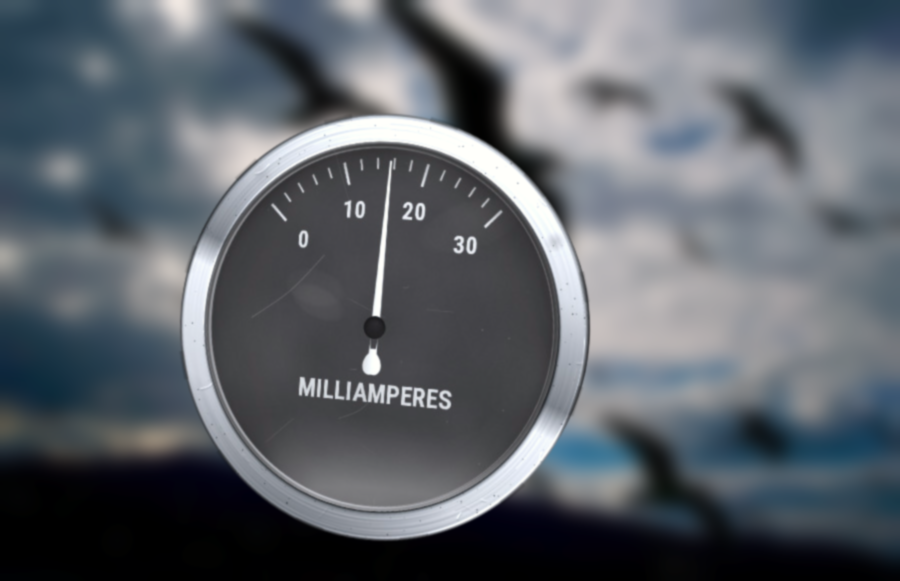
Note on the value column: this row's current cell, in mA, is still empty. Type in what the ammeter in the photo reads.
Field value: 16 mA
